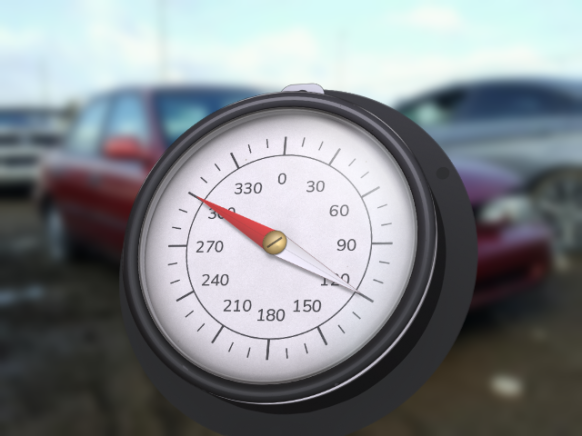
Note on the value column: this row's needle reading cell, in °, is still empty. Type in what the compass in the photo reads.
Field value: 300 °
